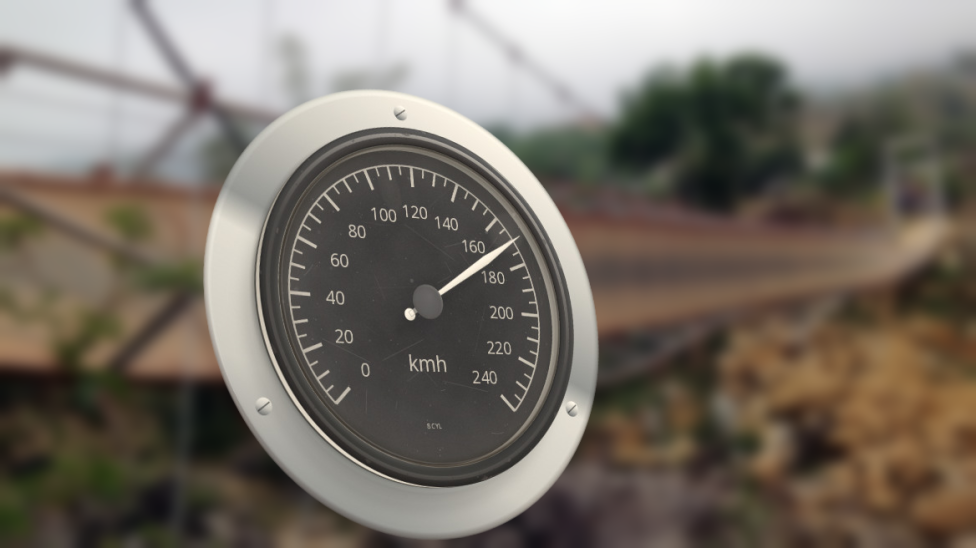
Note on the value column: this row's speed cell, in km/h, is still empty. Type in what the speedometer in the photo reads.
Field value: 170 km/h
